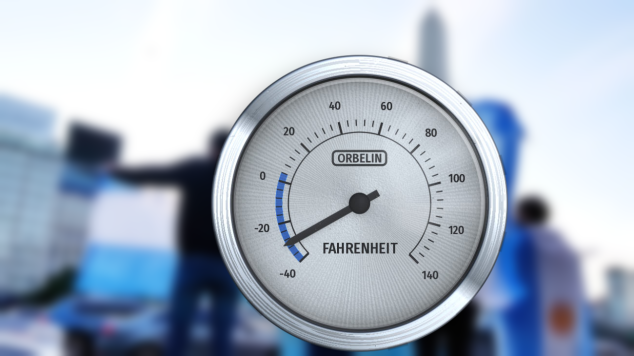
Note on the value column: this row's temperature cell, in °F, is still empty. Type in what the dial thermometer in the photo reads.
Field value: -30 °F
